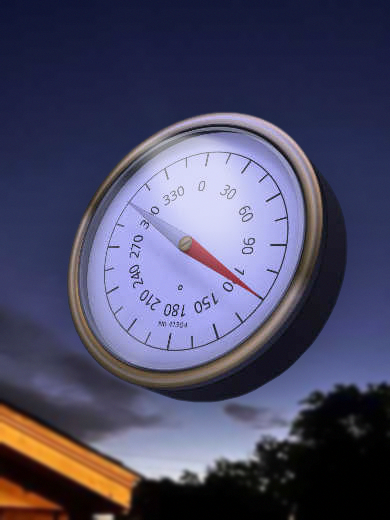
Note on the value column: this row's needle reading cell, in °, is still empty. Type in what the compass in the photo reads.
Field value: 120 °
